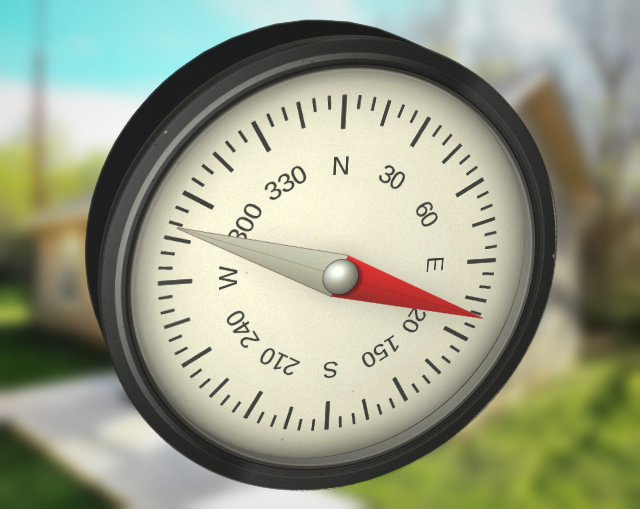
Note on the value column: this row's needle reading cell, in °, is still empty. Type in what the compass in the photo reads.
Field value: 110 °
